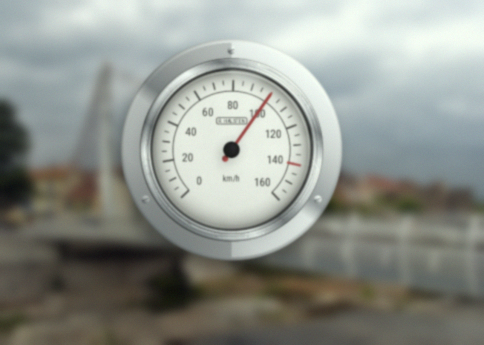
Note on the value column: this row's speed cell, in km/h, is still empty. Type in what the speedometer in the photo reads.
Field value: 100 km/h
